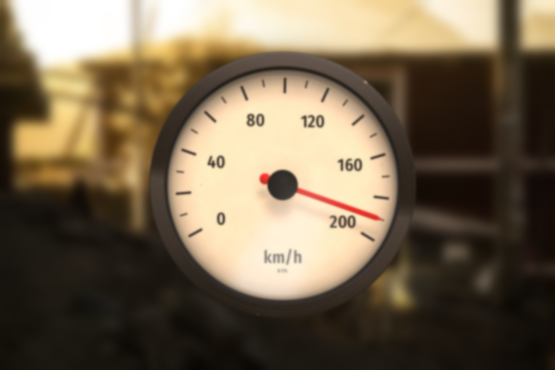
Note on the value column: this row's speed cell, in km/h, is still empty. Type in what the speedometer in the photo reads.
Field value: 190 km/h
